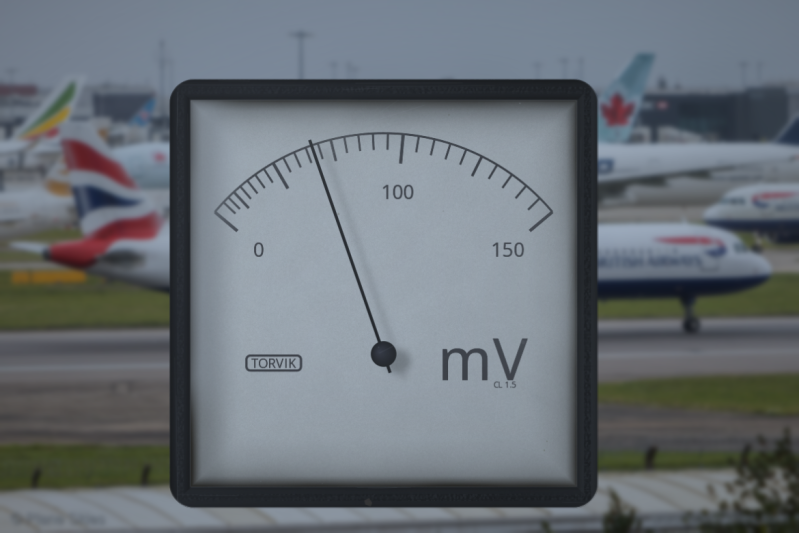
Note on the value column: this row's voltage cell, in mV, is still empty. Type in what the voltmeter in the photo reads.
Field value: 67.5 mV
